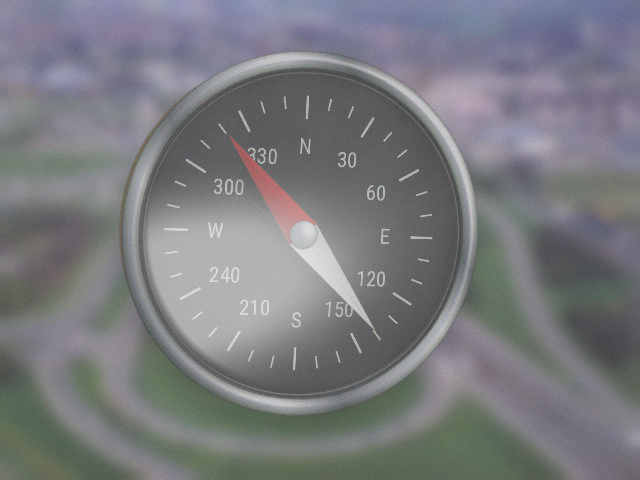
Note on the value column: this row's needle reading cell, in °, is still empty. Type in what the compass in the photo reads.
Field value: 320 °
